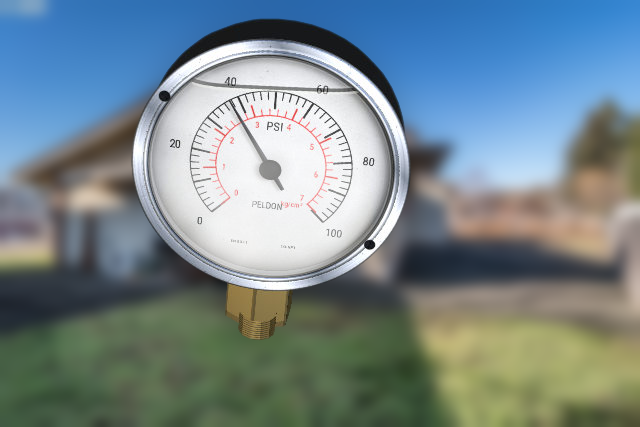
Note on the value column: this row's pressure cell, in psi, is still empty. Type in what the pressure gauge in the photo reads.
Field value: 38 psi
